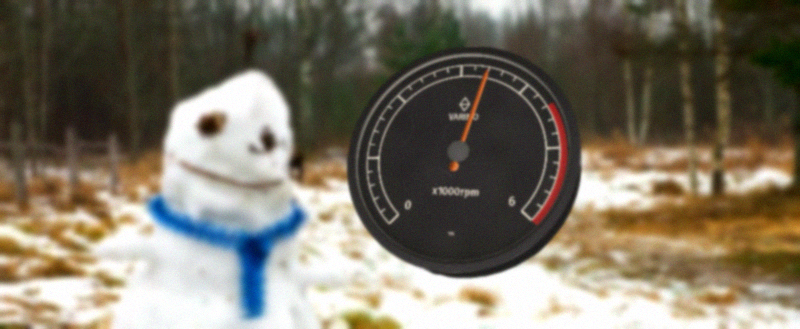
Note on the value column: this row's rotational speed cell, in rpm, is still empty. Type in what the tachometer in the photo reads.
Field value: 3400 rpm
